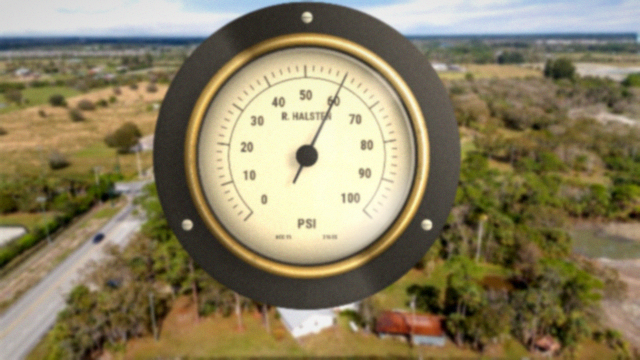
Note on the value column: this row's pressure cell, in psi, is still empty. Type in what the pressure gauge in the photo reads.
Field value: 60 psi
